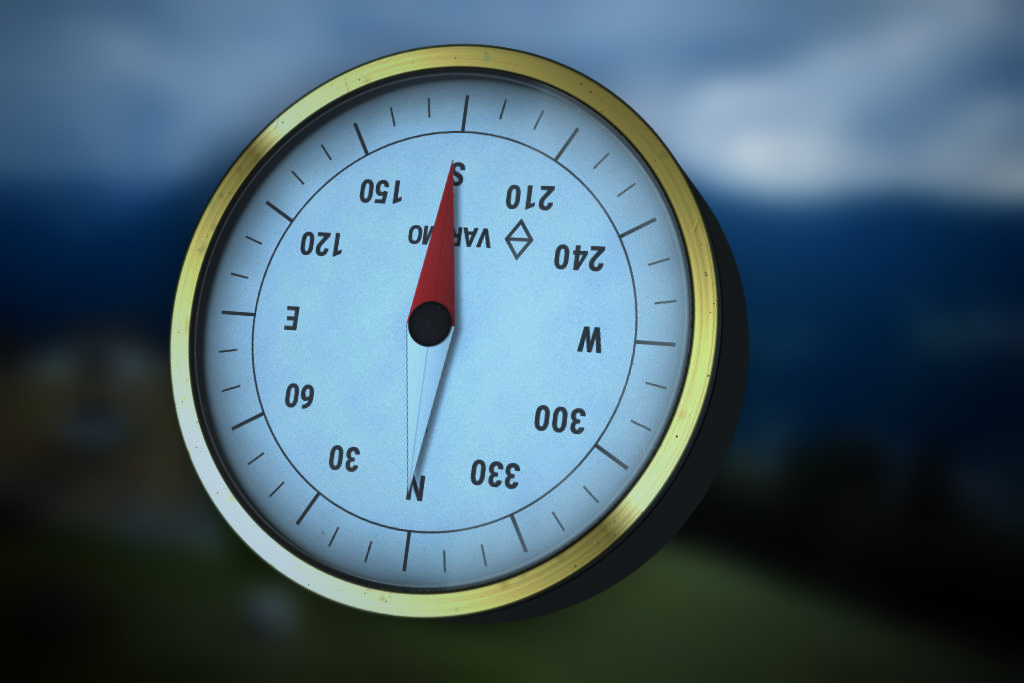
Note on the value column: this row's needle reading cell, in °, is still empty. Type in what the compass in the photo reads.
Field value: 180 °
